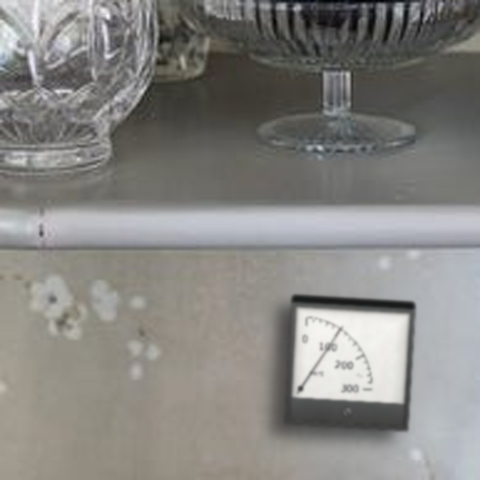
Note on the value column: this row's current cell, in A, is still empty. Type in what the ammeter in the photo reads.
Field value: 100 A
